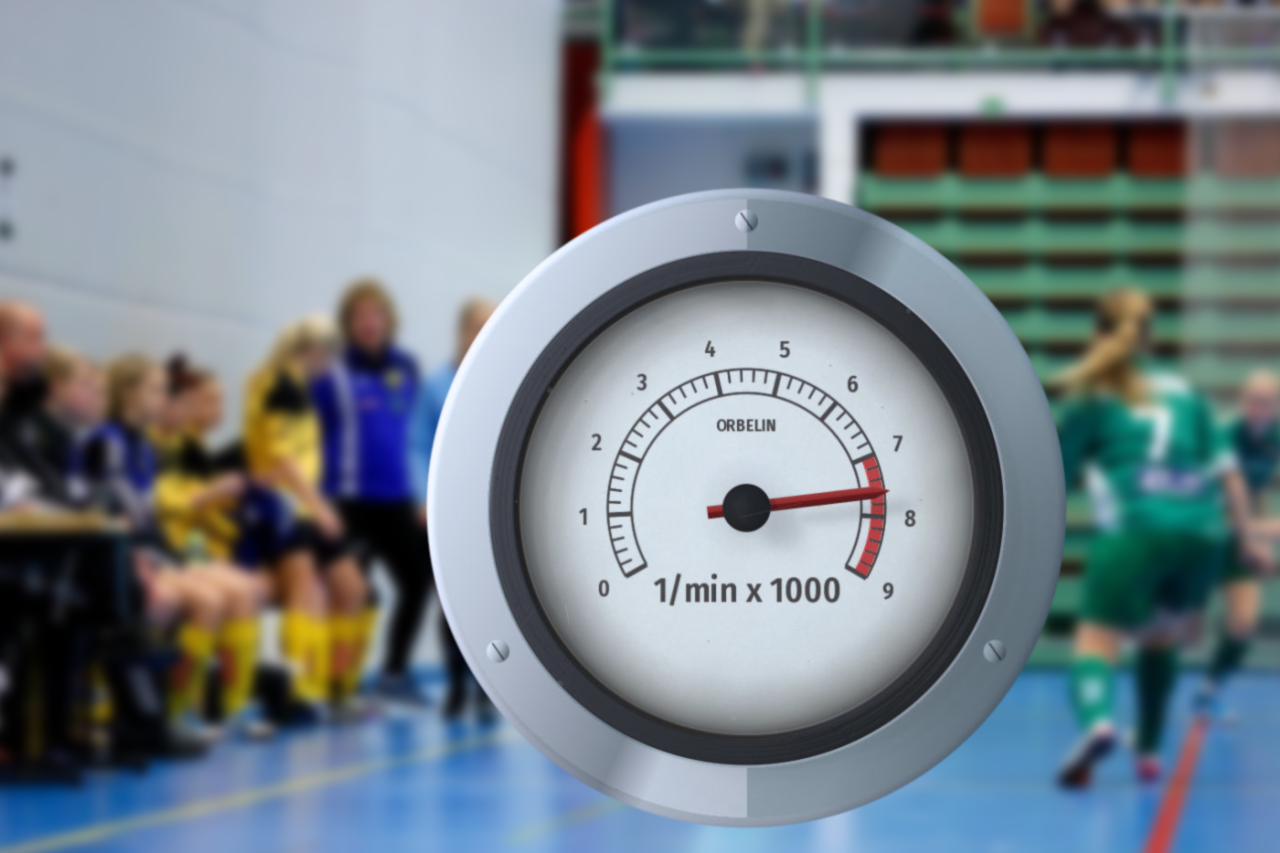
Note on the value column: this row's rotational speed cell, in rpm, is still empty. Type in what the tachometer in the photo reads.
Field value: 7600 rpm
